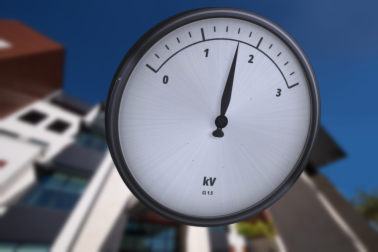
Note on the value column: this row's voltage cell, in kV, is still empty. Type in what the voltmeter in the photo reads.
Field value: 1.6 kV
